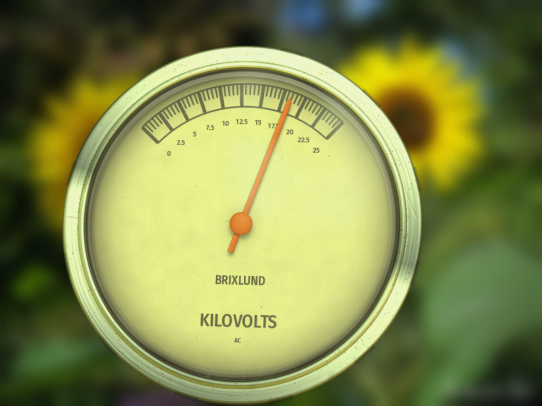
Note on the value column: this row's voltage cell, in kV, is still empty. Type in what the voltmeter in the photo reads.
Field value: 18.5 kV
